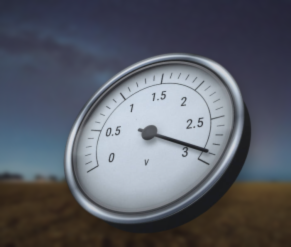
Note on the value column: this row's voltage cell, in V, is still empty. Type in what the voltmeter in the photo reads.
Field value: 2.9 V
